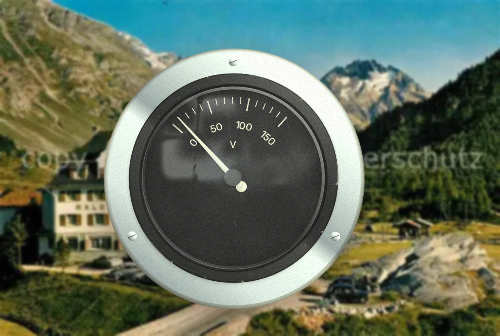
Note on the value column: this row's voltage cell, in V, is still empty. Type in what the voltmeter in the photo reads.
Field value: 10 V
